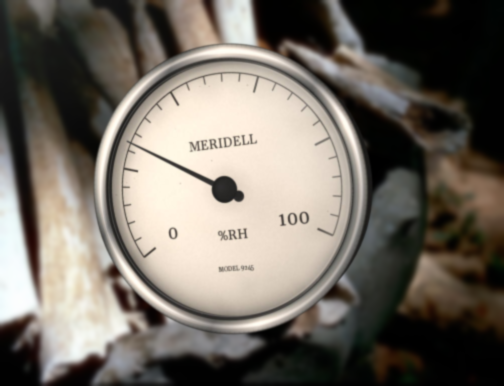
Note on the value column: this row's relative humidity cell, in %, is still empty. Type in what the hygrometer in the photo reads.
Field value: 26 %
